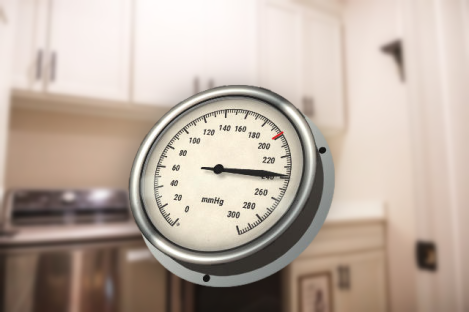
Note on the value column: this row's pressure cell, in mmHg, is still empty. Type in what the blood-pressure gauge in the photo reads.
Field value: 240 mmHg
